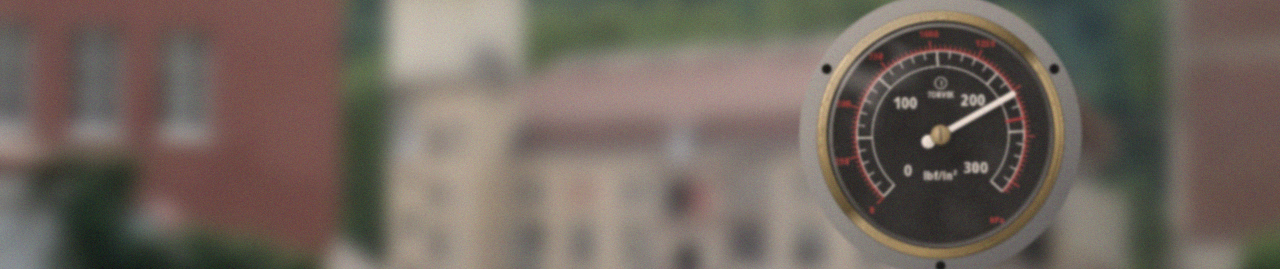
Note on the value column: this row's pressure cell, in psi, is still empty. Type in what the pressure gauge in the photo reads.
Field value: 220 psi
